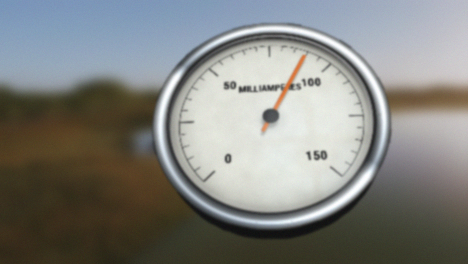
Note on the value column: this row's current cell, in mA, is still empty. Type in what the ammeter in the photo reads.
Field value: 90 mA
